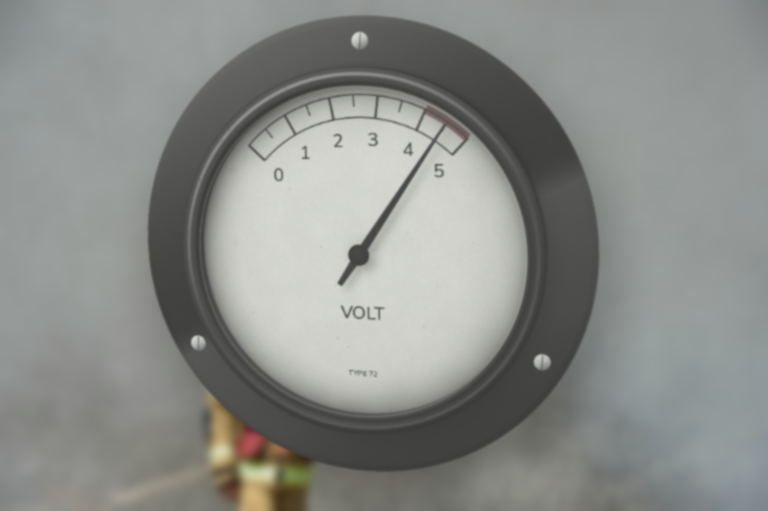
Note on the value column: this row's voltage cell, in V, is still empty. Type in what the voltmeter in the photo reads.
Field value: 4.5 V
